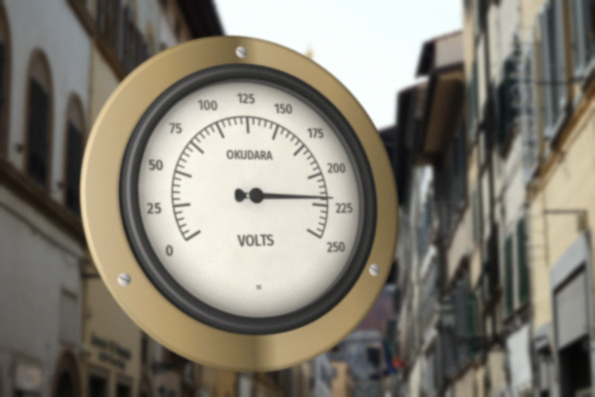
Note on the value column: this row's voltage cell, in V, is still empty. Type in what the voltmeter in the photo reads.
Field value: 220 V
